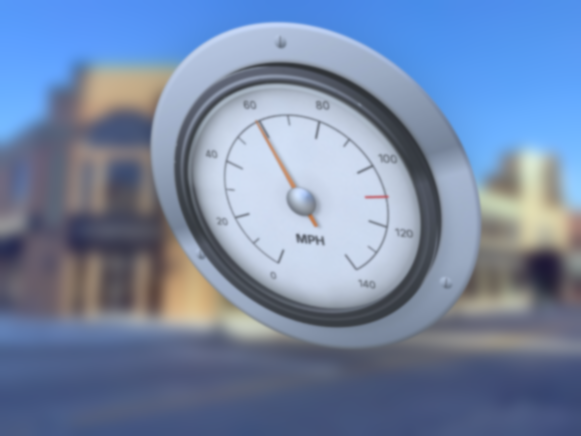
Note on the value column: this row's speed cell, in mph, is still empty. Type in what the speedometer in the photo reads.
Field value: 60 mph
